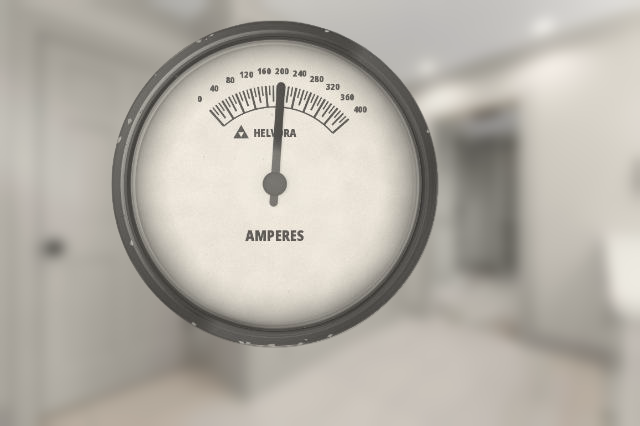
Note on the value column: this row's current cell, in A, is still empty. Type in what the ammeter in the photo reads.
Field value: 200 A
